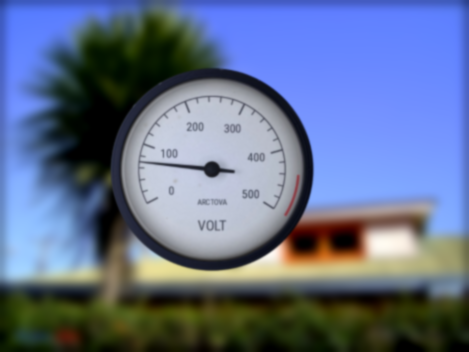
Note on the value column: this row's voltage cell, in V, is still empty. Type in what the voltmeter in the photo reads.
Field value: 70 V
